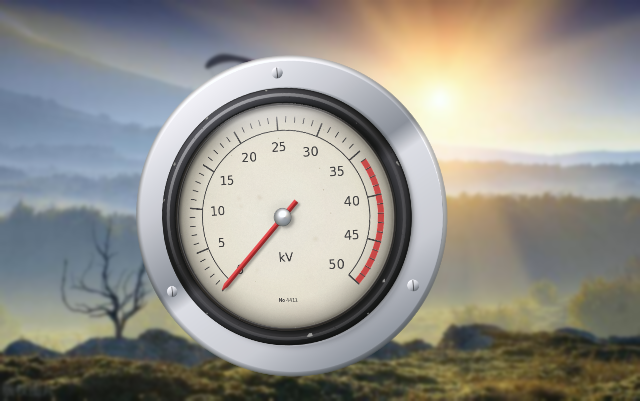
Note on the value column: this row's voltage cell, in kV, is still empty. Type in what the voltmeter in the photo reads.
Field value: 0 kV
